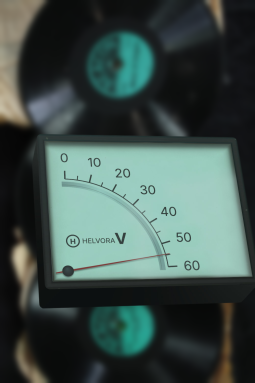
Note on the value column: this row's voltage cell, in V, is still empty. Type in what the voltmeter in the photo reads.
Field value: 55 V
